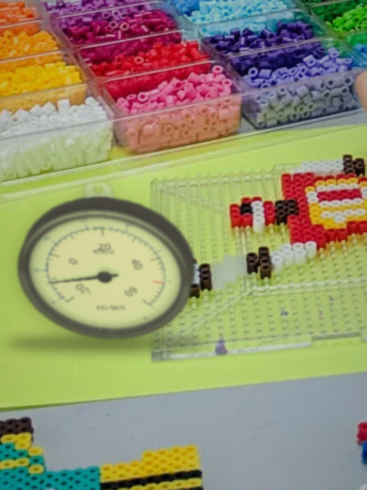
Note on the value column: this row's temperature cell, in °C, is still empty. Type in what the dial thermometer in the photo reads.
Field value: -10 °C
